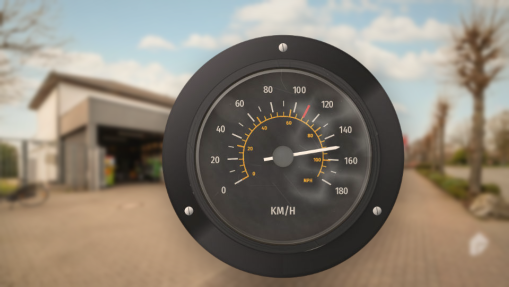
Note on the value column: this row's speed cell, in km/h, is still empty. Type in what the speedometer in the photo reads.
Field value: 150 km/h
